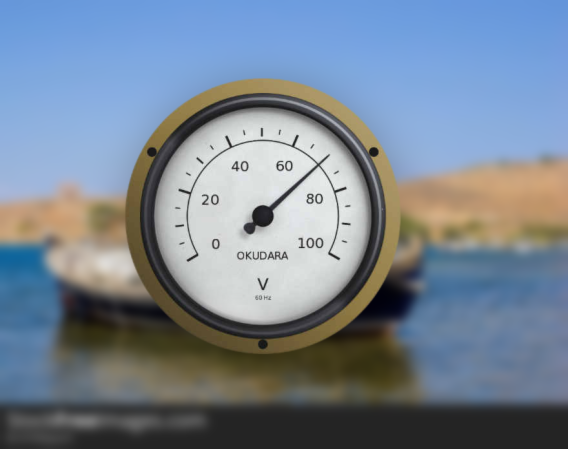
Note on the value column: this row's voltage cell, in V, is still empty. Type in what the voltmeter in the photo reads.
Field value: 70 V
